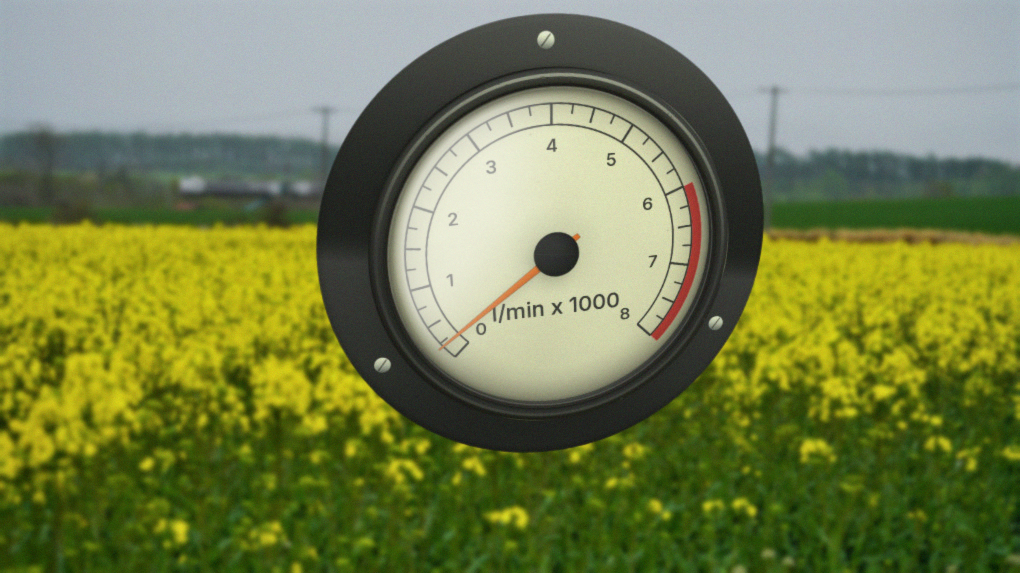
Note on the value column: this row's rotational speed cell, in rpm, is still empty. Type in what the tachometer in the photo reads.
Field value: 250 rpm
